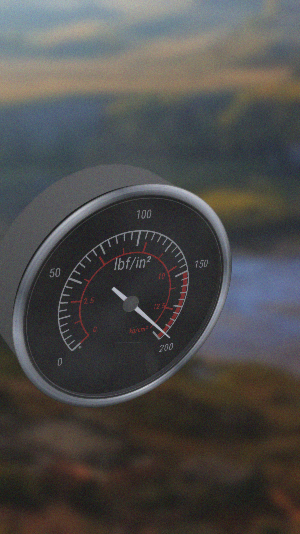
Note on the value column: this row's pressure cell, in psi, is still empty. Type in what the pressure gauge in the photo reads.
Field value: 195 psi
